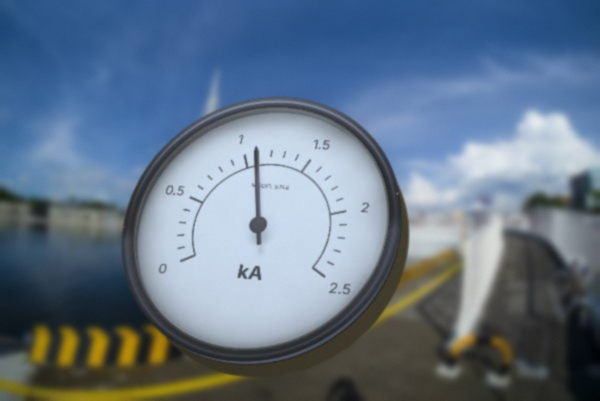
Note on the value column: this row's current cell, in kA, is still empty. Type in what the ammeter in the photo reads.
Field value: 1.1 kA
